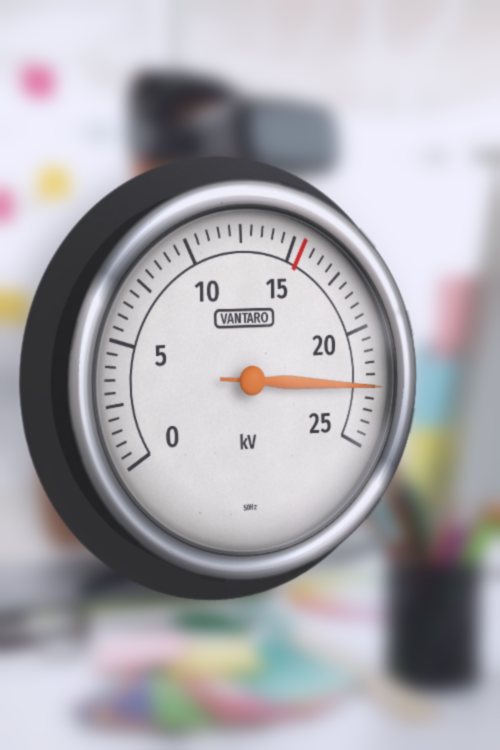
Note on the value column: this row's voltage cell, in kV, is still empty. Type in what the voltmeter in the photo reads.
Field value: 22.5 kV
